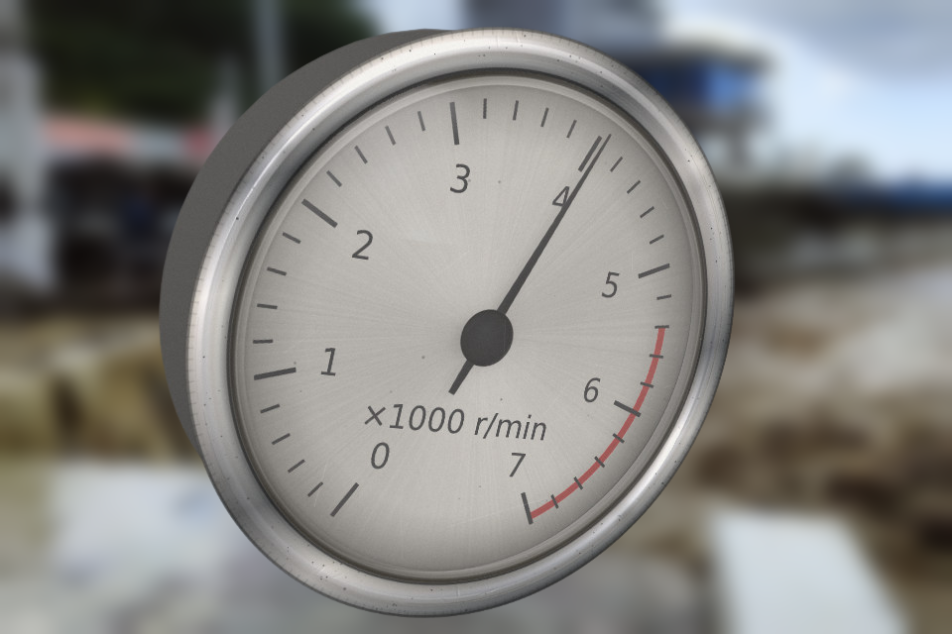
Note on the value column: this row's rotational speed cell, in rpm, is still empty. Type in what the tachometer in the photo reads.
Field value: 4000 rpm
